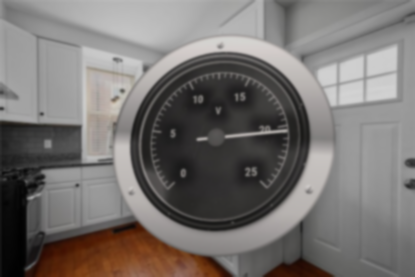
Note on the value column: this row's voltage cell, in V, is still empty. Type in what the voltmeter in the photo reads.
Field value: 20.5 V
